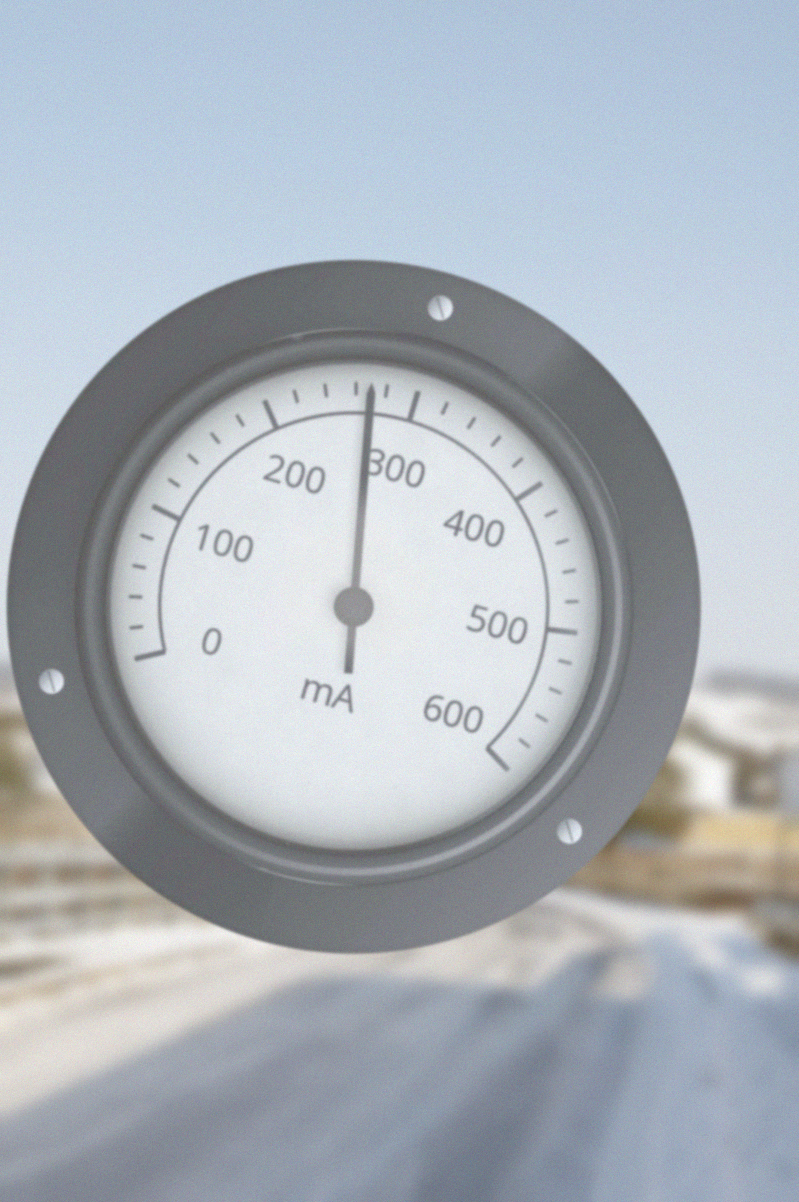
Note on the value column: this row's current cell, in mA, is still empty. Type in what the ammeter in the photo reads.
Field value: 270 mA
